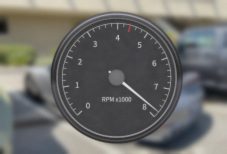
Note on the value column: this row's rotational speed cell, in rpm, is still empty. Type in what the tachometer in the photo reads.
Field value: 7800 rpm
